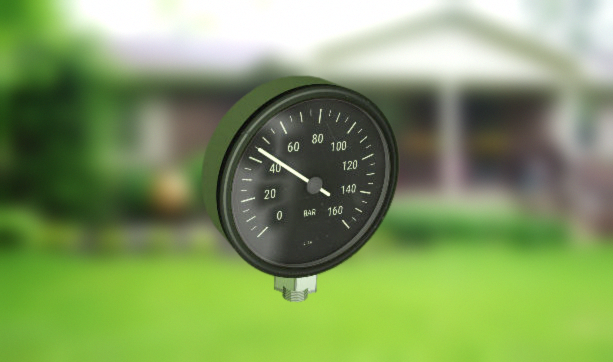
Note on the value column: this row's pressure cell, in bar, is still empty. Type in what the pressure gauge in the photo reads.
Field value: 45 bar
